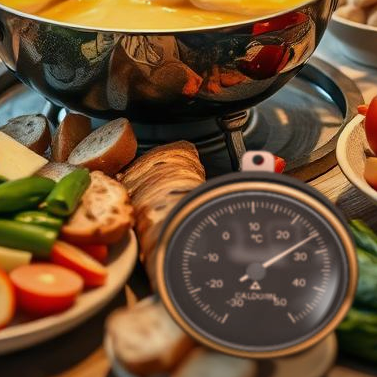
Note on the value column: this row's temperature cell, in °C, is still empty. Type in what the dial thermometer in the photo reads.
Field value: 25 °C
